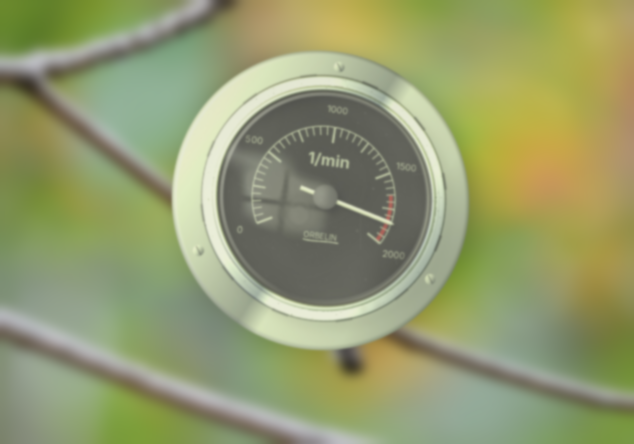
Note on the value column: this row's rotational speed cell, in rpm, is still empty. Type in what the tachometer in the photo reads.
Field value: 1850 rpm
